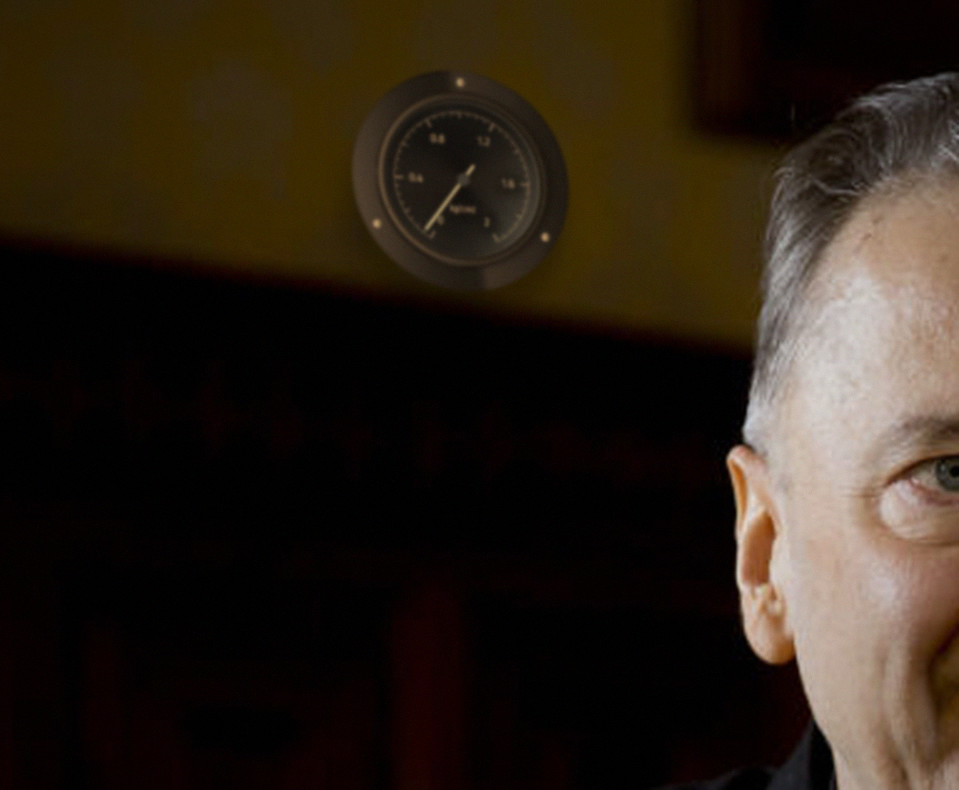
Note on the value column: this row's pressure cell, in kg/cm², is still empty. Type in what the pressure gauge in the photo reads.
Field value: 0.05 kg/cm²
